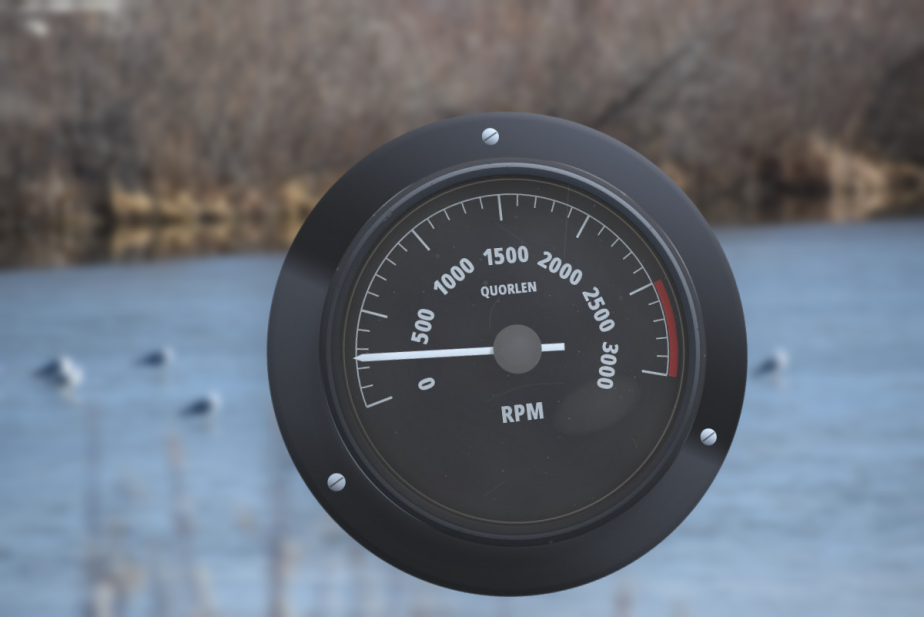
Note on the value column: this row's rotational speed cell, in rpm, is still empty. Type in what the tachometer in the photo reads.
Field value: 250 rpm
